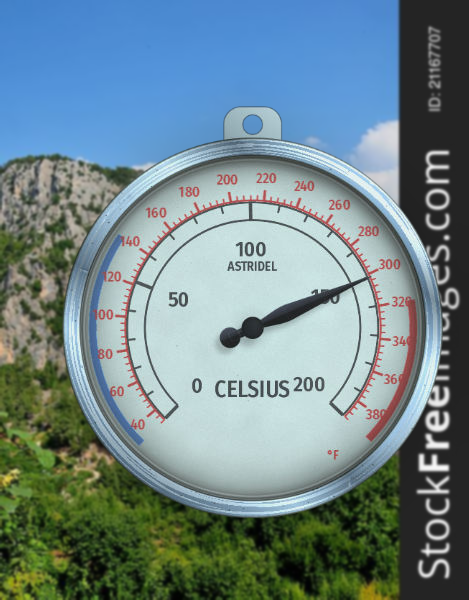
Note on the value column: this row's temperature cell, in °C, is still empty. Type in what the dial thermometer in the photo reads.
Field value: 150 °C
